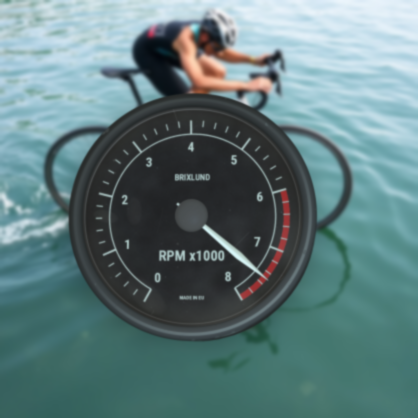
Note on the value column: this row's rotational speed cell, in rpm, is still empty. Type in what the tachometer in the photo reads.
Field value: 7500 rpm
